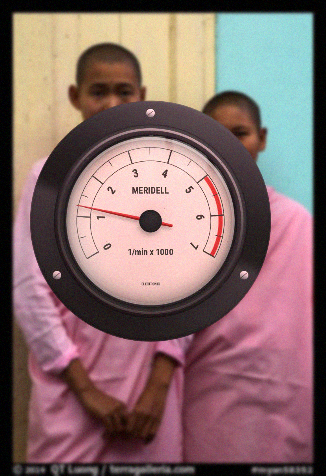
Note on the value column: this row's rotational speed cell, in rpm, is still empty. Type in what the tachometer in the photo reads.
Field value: 1250 rpm
